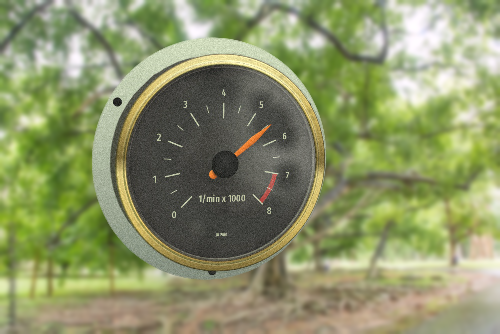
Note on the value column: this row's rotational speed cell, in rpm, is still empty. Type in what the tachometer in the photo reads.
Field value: 5500 rpm
